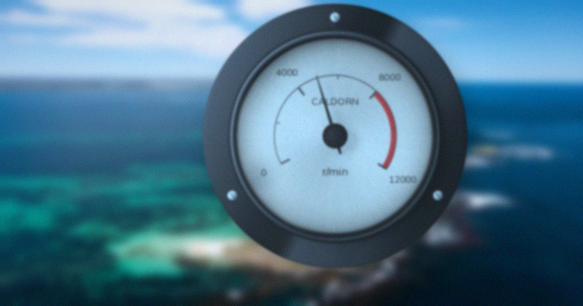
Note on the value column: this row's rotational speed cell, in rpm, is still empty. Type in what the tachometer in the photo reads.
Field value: 5000 rpm
